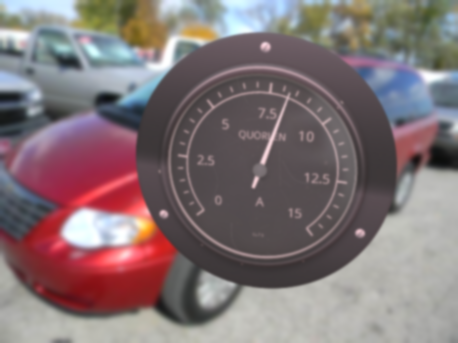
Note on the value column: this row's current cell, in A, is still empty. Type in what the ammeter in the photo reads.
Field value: 8.25 A
